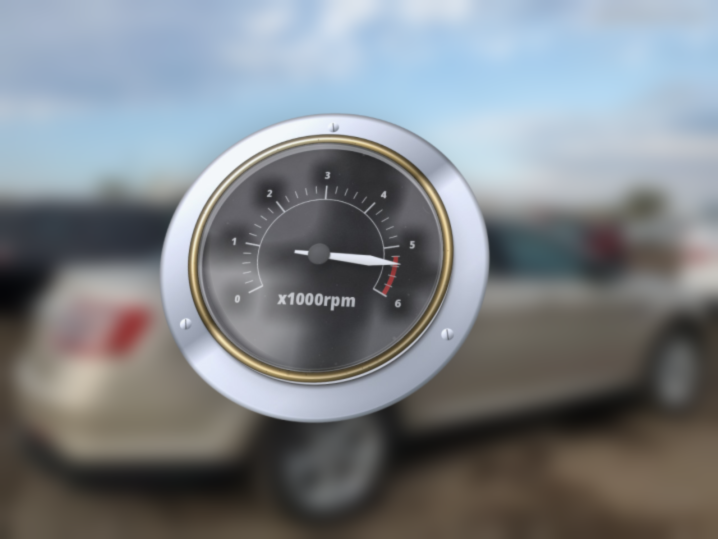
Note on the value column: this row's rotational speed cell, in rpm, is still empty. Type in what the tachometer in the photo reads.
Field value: 5400 rpm
